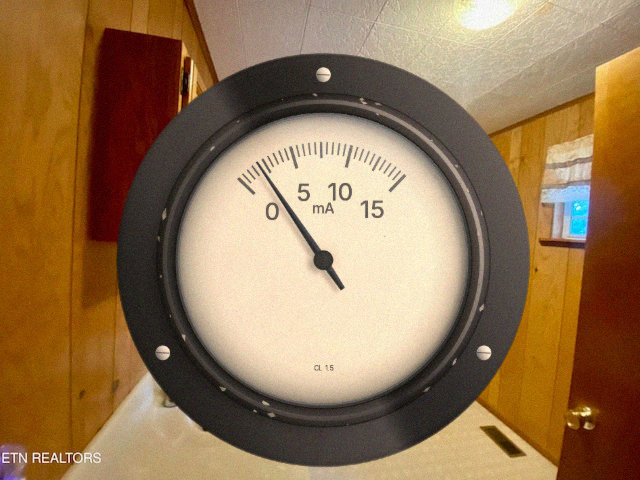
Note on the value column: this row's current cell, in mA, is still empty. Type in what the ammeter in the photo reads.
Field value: 2 mA
